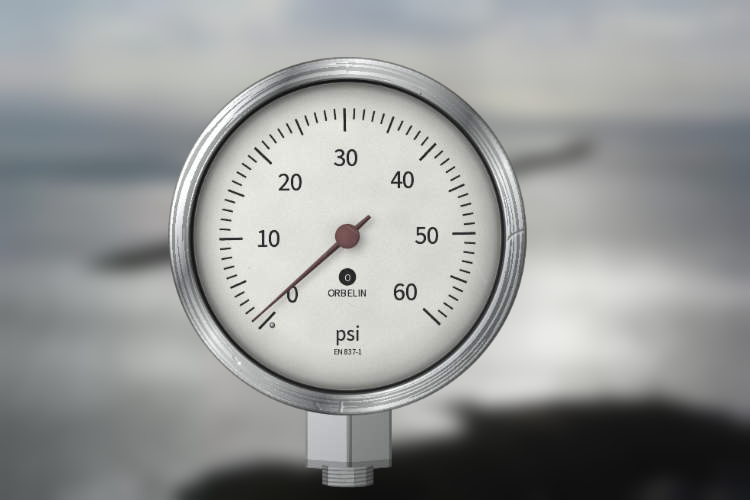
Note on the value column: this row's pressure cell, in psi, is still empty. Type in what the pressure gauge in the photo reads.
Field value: 1 psi
